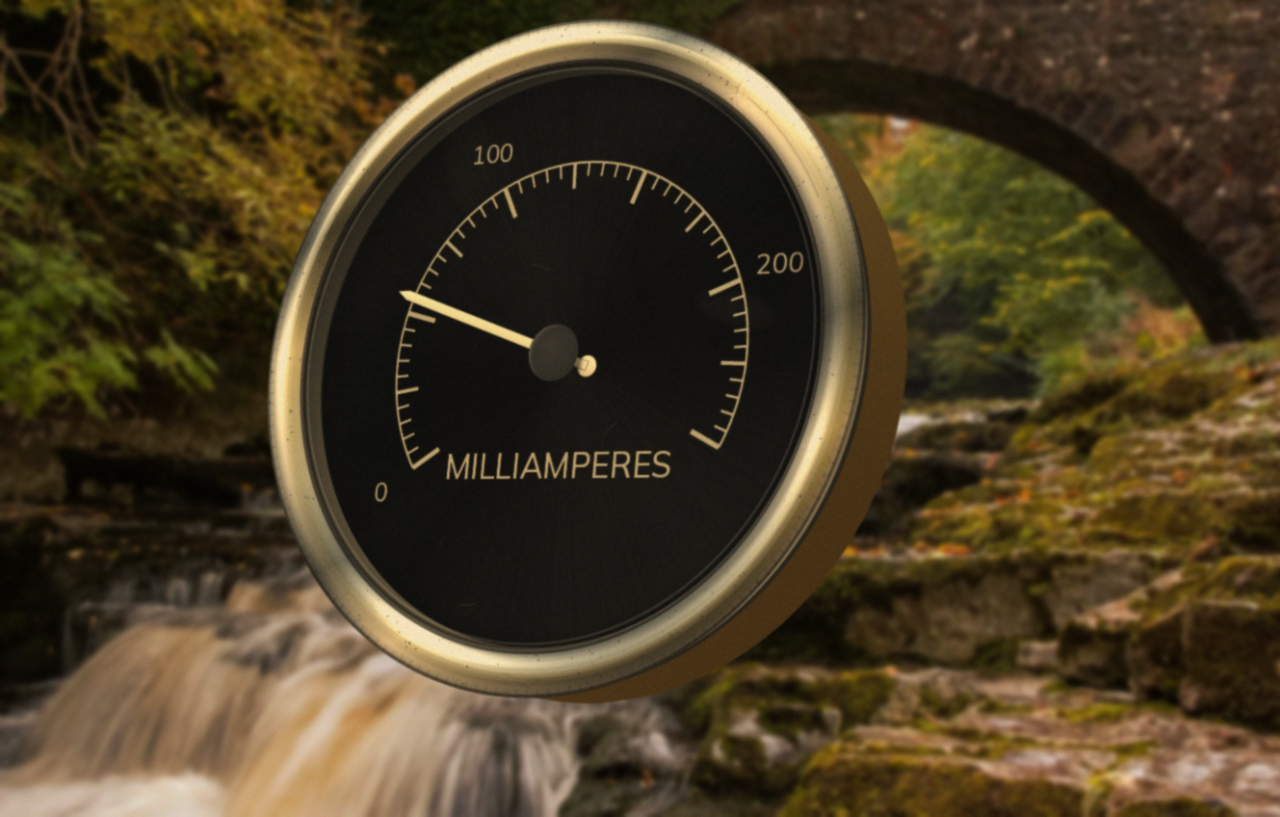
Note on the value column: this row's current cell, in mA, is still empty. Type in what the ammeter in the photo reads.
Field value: 55 mA
